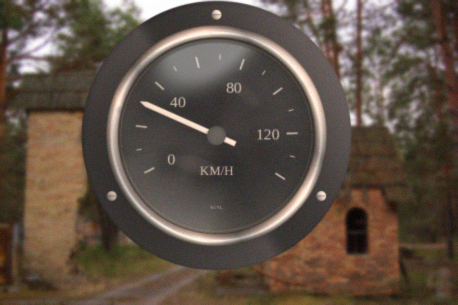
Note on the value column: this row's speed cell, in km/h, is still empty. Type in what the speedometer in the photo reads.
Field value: 30 km/h
